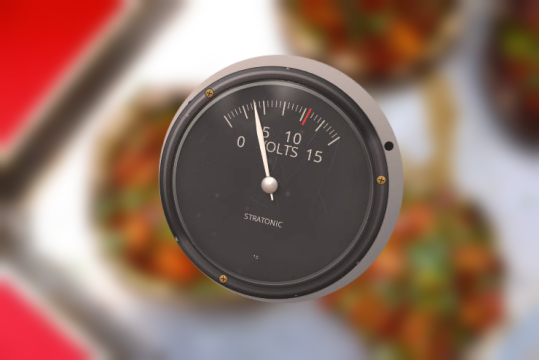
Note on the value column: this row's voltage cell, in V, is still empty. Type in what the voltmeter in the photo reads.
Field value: 4 V
